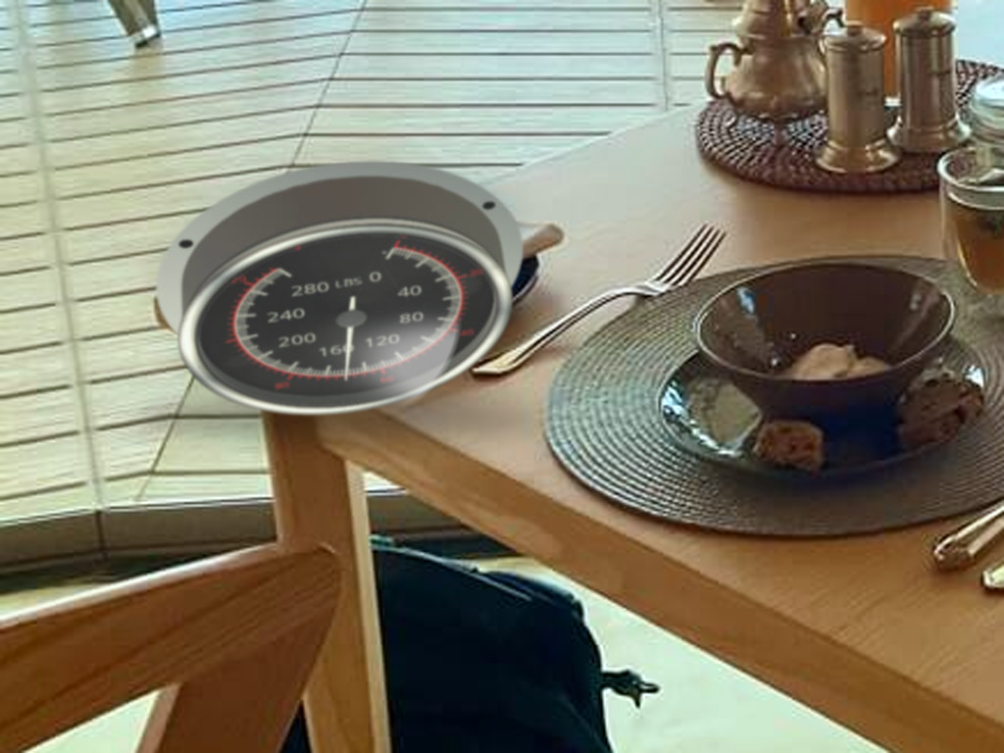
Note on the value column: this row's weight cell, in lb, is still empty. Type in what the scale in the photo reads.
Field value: 150 lb
